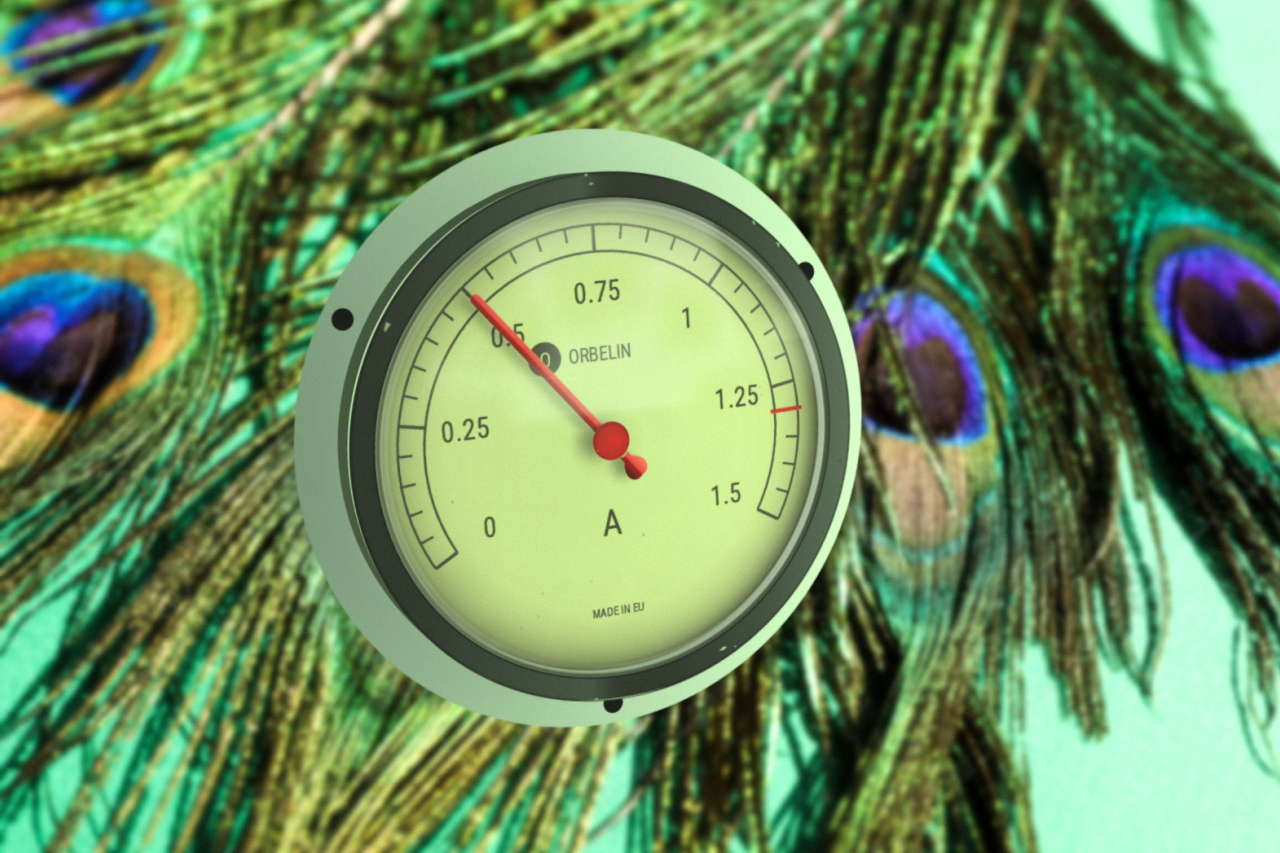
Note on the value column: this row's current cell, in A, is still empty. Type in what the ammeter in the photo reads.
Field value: 0.5 A
